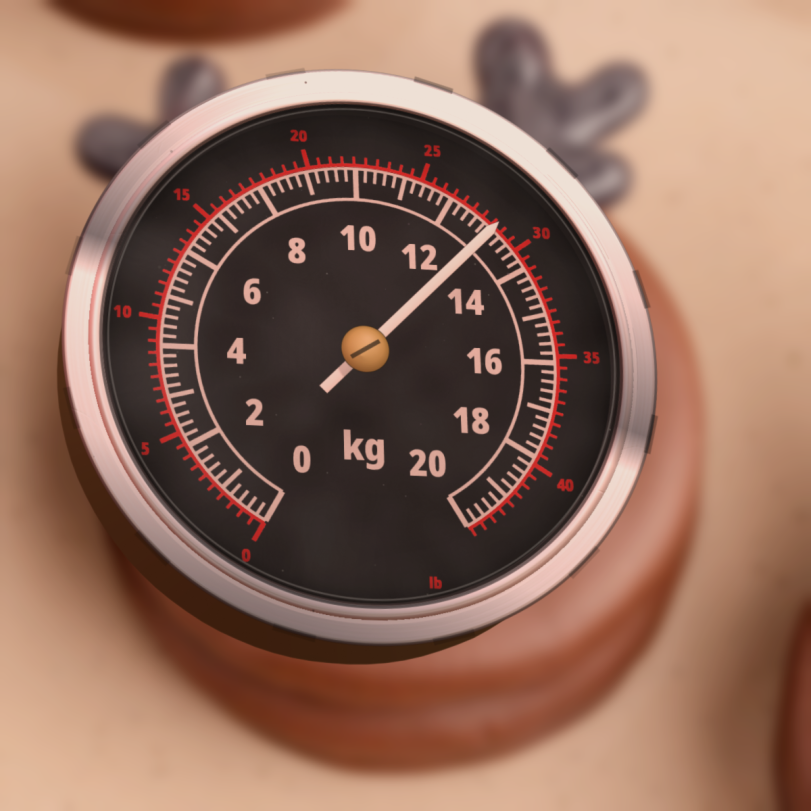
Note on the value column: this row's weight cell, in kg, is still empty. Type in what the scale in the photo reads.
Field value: 13 kg
